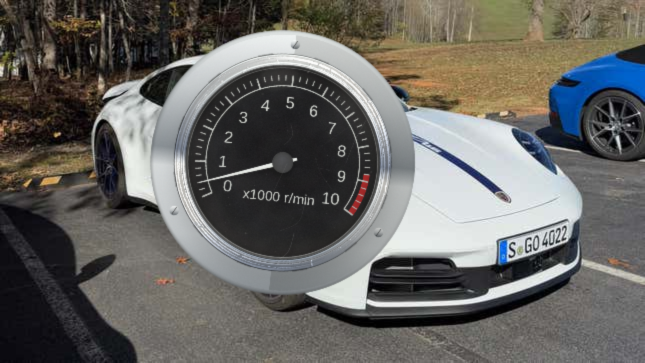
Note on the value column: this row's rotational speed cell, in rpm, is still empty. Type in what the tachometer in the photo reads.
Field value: 400 rpm
